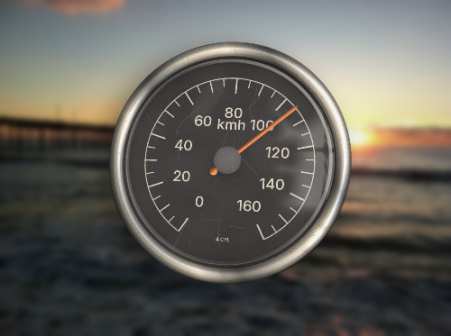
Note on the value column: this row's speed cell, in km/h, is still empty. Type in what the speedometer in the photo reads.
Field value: 105 km/h
